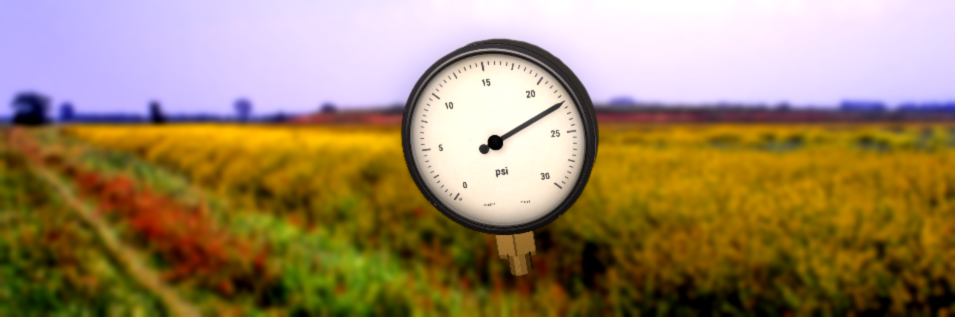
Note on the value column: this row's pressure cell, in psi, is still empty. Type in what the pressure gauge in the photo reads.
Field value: 22.5 psi
